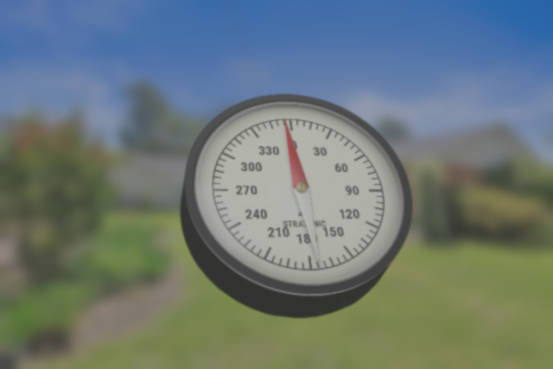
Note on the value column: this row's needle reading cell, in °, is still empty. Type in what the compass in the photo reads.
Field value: 355 °
